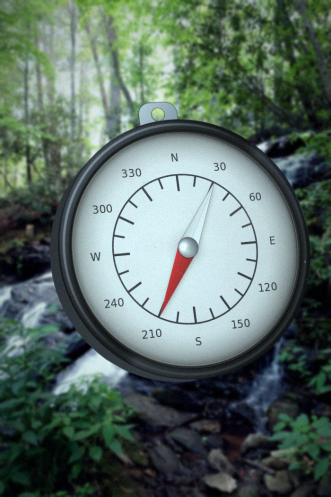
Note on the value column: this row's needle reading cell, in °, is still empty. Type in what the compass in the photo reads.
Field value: 210 °
